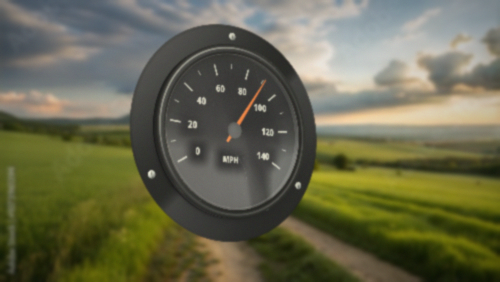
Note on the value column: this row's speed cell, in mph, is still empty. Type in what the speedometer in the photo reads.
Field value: 90 mph
